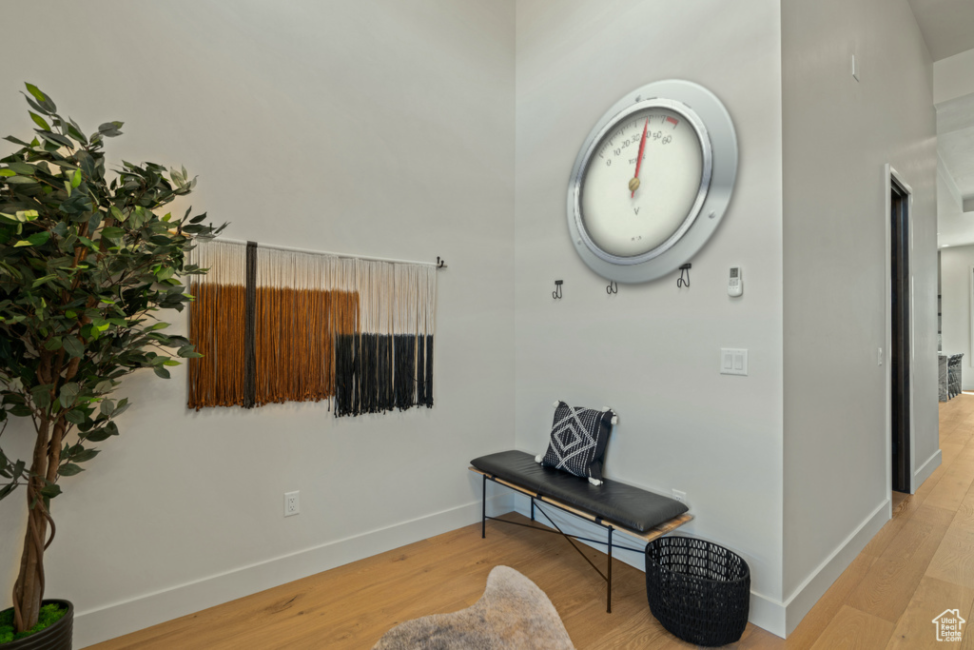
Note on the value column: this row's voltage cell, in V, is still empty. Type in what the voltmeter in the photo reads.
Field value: 40 V
